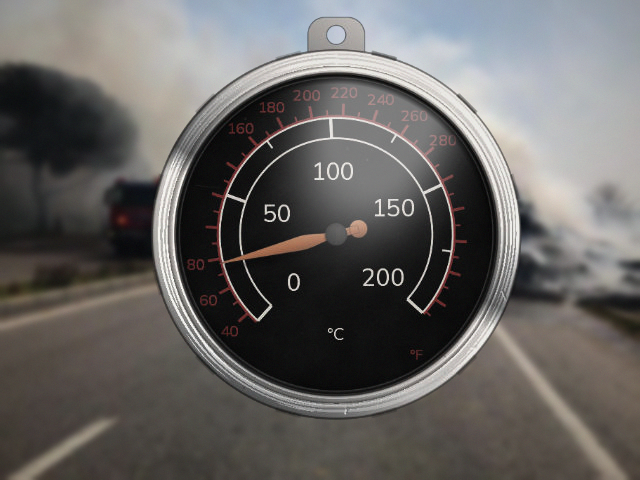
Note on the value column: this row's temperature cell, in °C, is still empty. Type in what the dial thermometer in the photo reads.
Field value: 25 °C
